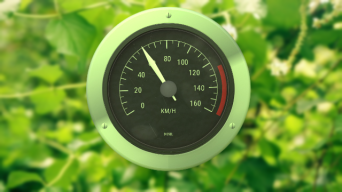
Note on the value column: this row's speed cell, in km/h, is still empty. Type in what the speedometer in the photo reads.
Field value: 60 km/h
